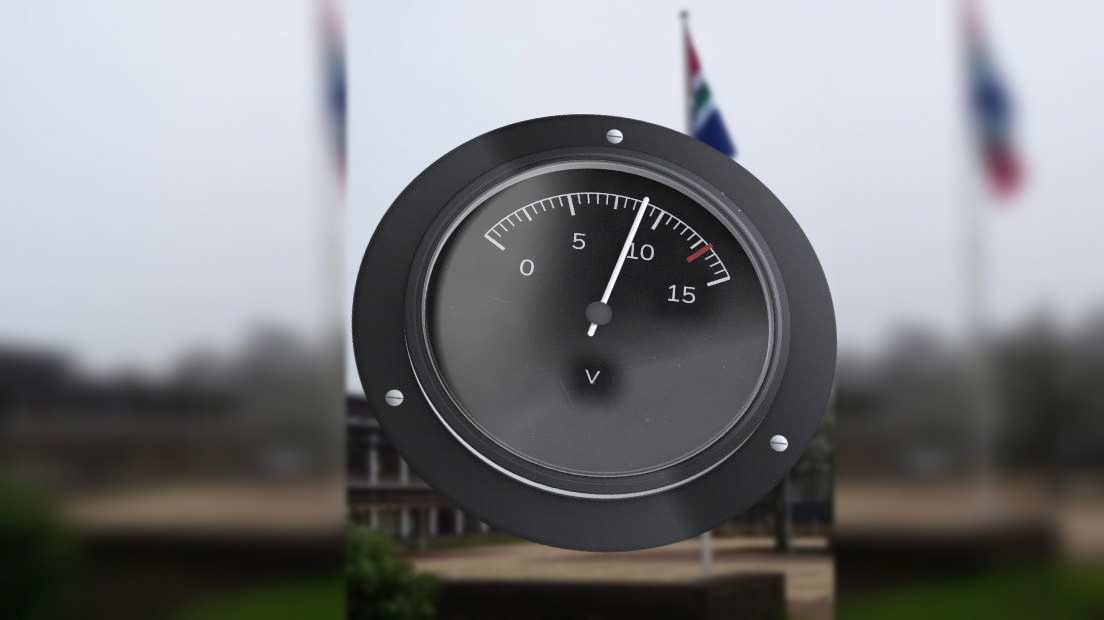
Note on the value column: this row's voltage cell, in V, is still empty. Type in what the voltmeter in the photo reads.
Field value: 9 V
